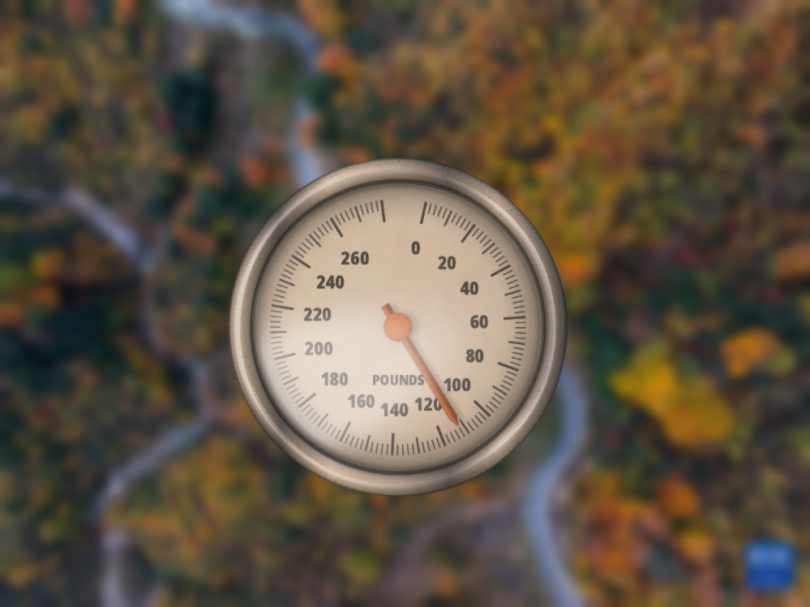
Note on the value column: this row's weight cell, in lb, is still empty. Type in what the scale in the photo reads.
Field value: 112 lb
